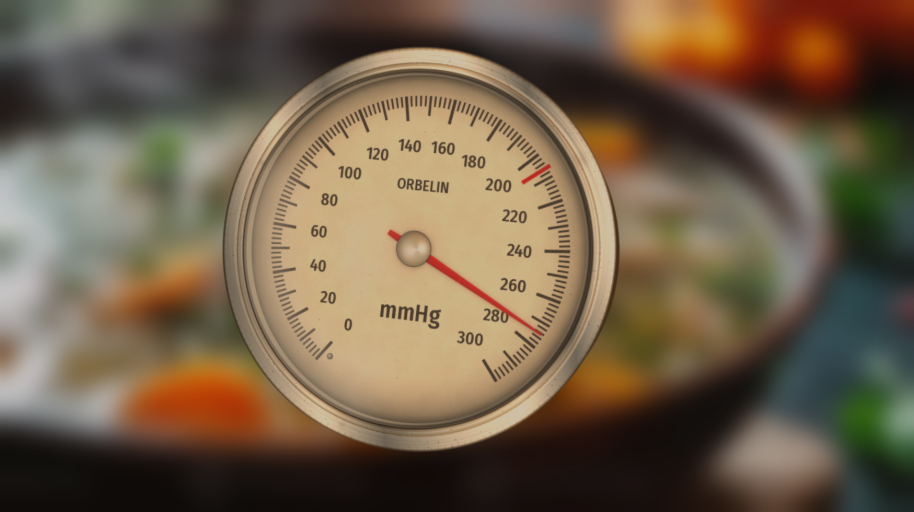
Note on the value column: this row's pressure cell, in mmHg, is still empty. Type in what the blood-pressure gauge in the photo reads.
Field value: 274 mmHg
